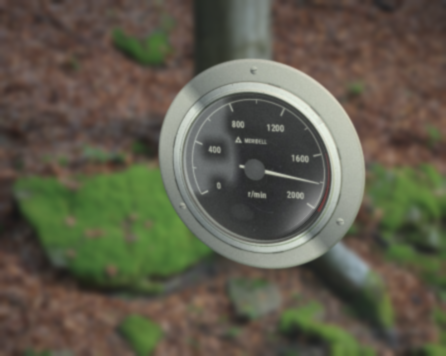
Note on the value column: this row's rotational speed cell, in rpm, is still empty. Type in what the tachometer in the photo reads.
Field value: 1800 rpm
